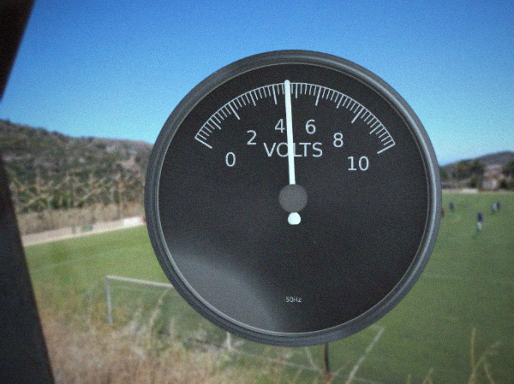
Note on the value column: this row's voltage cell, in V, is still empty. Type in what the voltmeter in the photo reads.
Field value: 4.6 V
